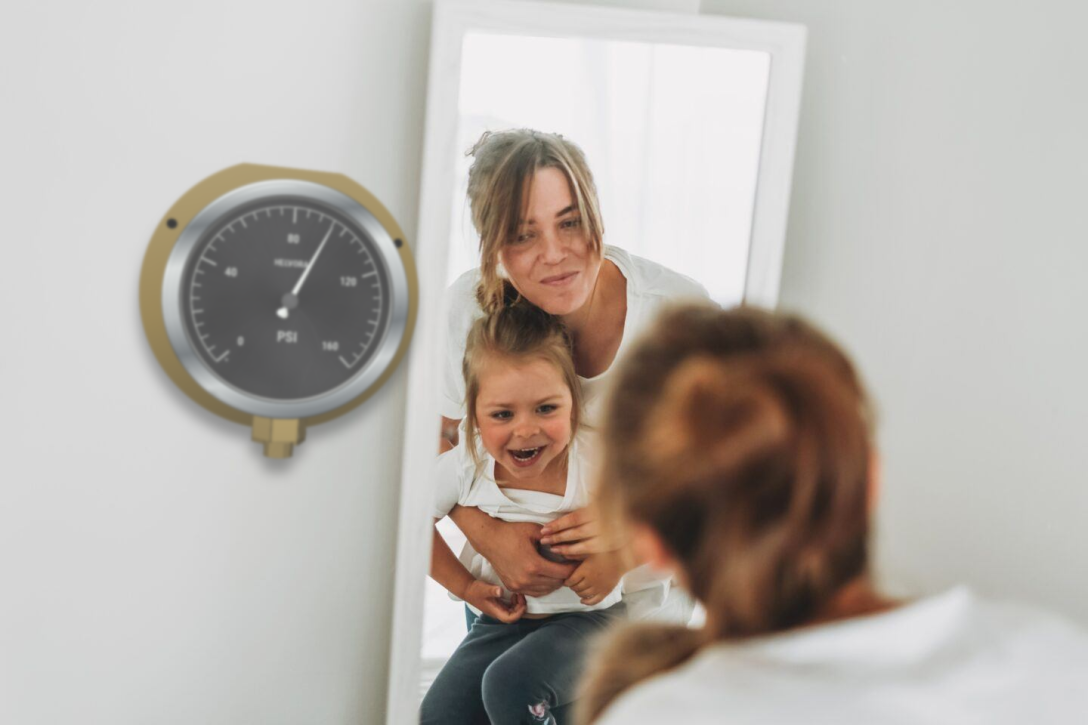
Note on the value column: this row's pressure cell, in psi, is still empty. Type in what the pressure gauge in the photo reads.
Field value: 95 psi
